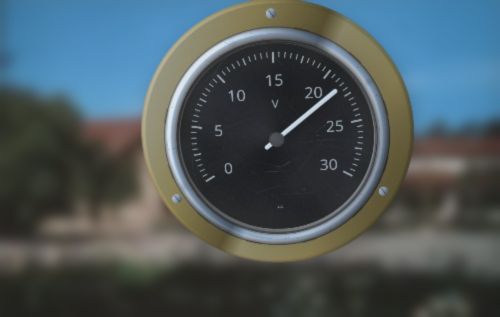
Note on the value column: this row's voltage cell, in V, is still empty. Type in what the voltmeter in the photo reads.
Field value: 21.5 V
